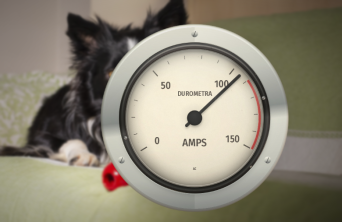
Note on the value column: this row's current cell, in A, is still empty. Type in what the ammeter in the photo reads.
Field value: 105 A
